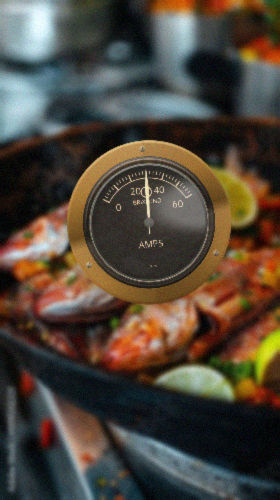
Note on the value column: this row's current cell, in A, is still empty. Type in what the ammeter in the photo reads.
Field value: 30 A
